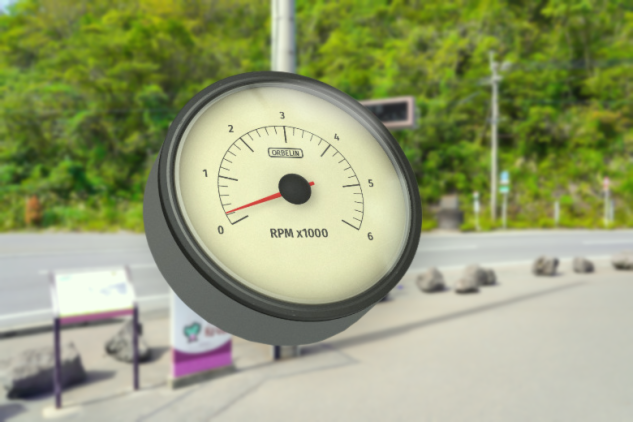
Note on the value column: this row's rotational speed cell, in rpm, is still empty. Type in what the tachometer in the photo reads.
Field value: 200 rpm
